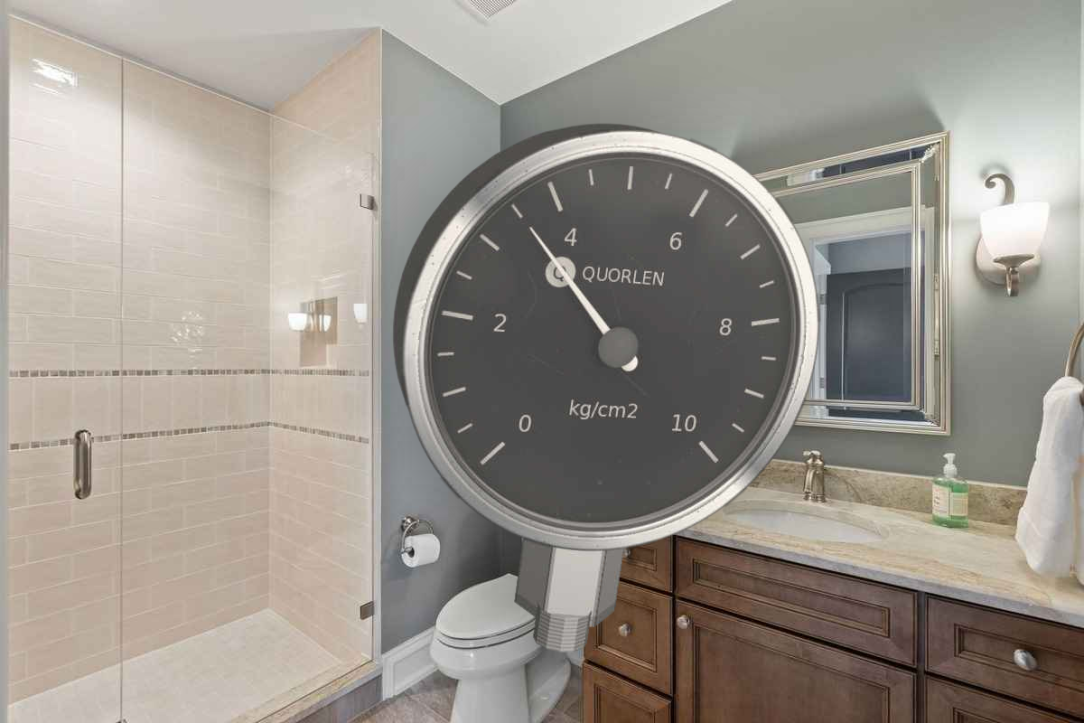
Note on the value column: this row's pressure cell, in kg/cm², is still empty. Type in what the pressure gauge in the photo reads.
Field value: 3.5 kg/cm²
